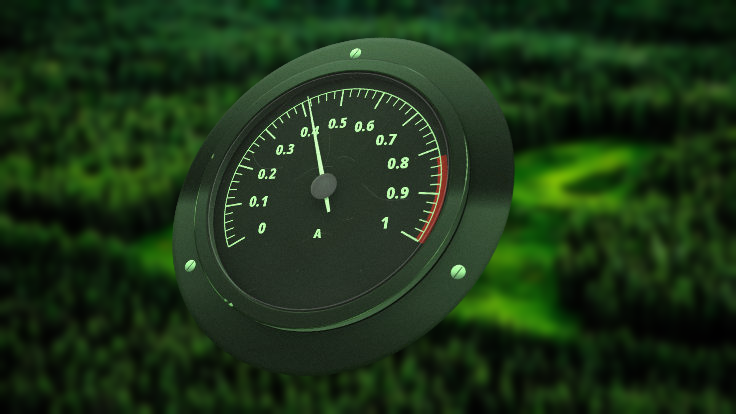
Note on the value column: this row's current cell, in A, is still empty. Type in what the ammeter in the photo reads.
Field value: 0.42 A
